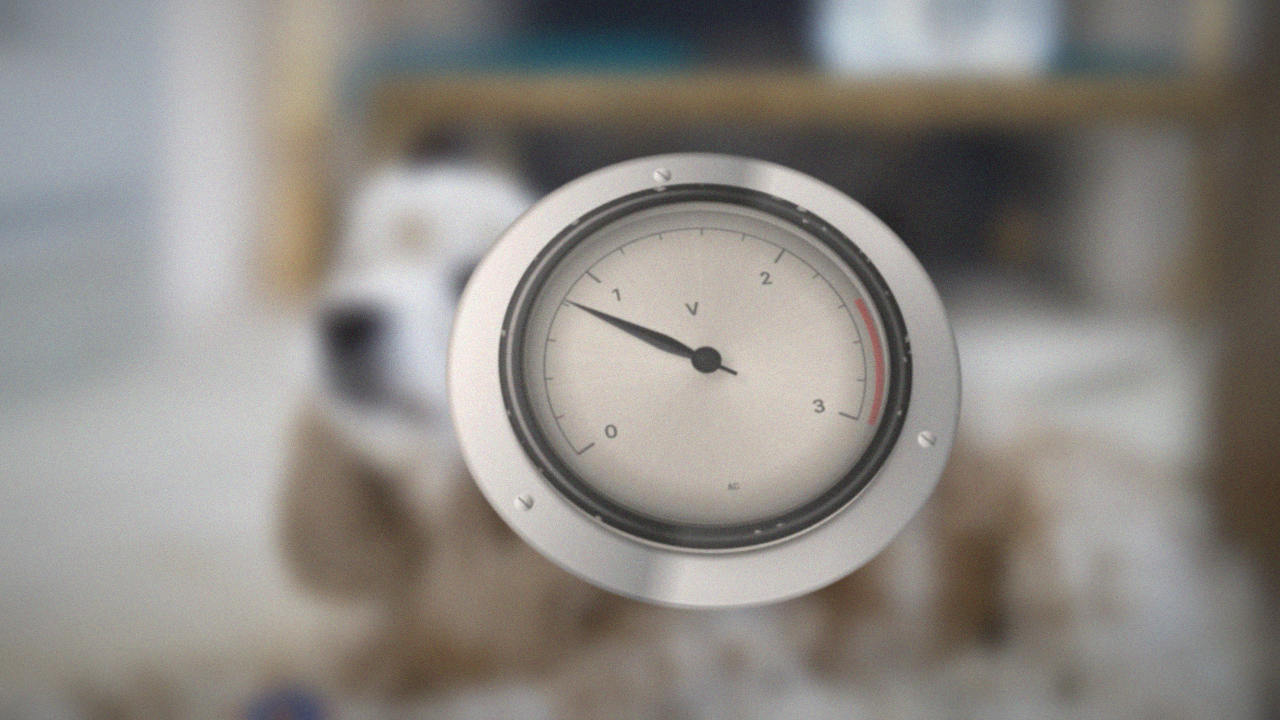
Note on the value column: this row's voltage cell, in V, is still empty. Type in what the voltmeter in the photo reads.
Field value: 0.8 V
